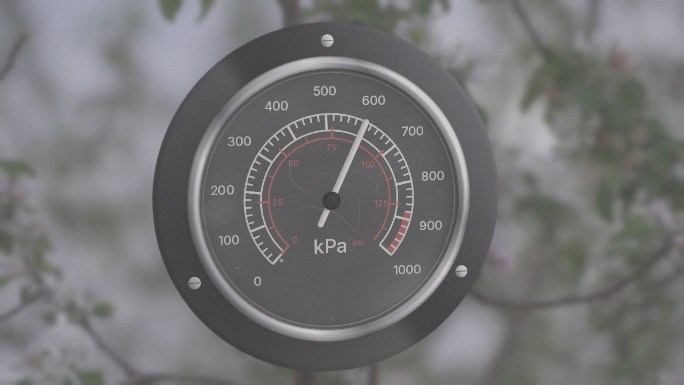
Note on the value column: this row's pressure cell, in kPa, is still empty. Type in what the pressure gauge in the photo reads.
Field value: 600 kPa
